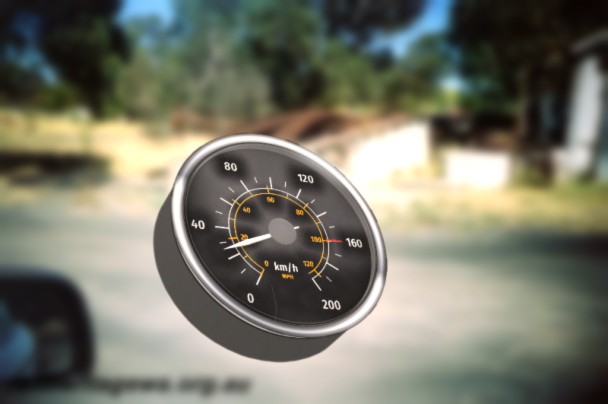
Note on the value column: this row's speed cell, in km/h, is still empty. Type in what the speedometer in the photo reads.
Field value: 25 km/h
